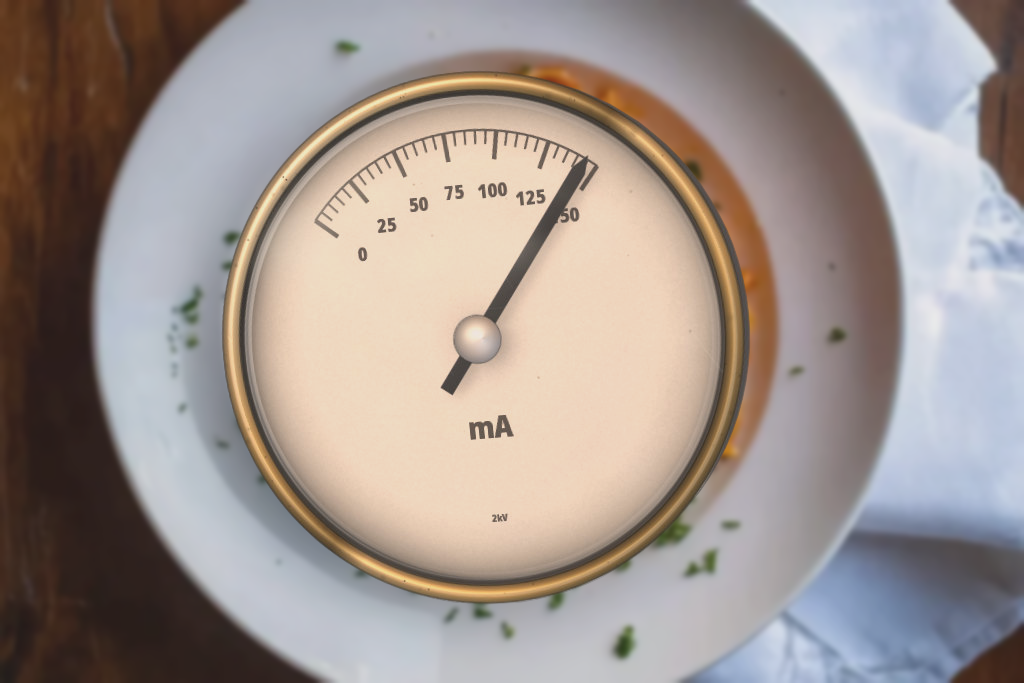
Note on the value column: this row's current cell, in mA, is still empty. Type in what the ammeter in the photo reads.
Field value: 145 mA
